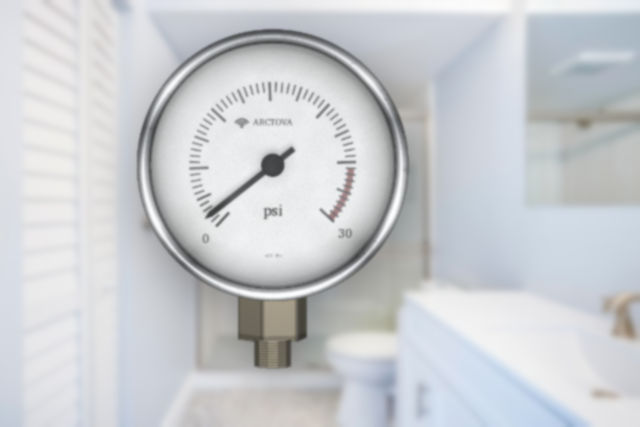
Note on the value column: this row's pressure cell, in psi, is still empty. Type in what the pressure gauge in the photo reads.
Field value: 1 psi
